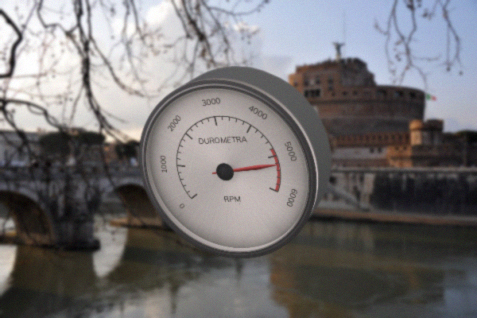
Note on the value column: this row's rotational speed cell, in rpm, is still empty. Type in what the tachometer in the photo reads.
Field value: 5200 rpm
